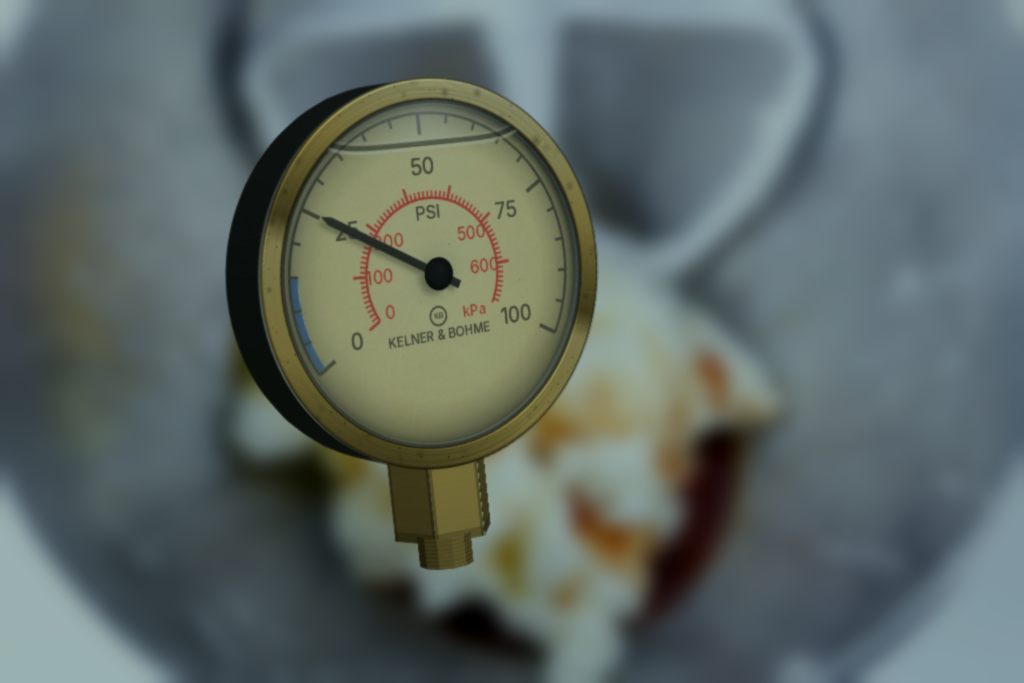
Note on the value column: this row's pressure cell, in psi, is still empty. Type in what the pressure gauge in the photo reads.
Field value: 25 psi
